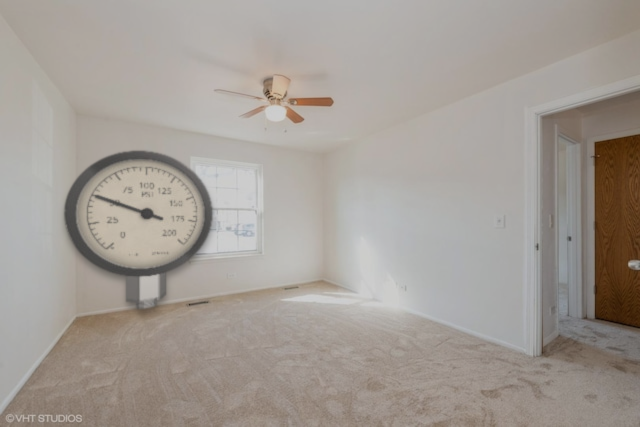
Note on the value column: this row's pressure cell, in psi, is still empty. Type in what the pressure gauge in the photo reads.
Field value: 50 psi
